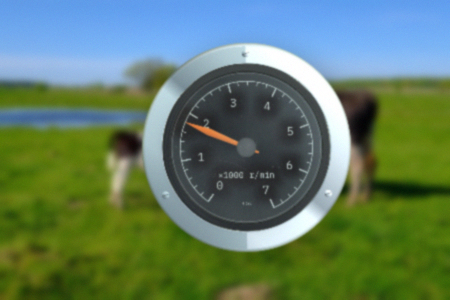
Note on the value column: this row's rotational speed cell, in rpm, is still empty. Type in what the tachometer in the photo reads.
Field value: 1800 rpm
